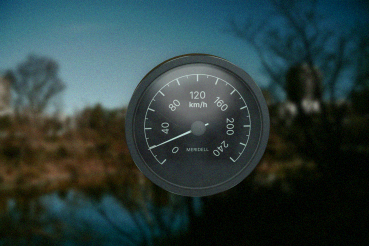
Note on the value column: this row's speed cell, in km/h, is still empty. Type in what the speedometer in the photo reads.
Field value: 20 km/h
